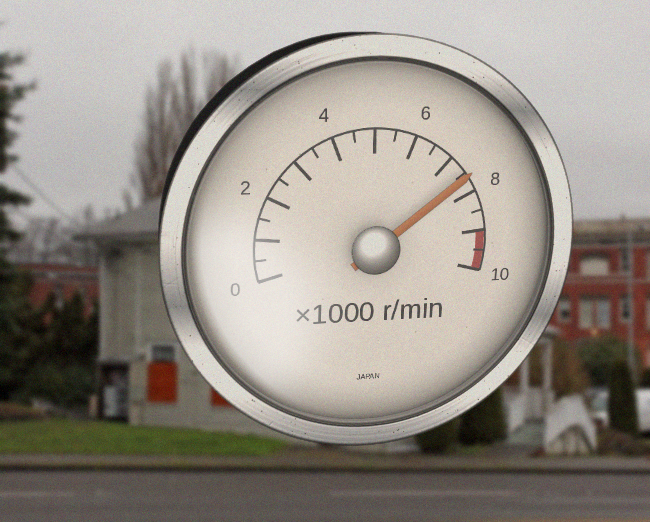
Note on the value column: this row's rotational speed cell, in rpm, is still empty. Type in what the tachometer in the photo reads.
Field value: 7500 rpm
